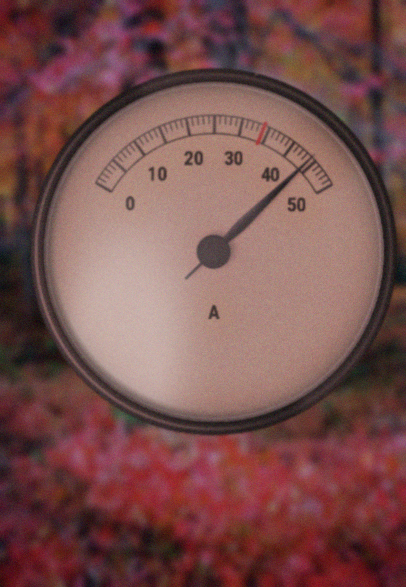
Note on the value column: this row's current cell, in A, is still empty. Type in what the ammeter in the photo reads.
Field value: 44 A
